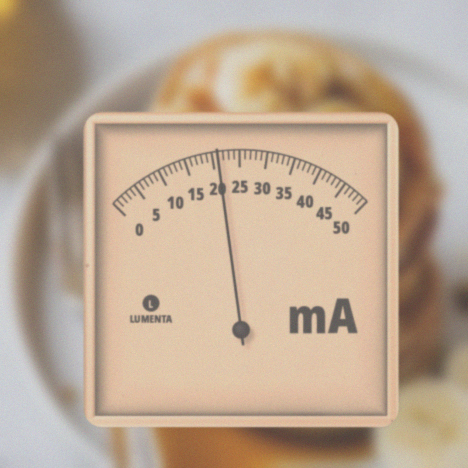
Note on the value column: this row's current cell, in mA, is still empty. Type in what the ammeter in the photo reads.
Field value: 21 mA
